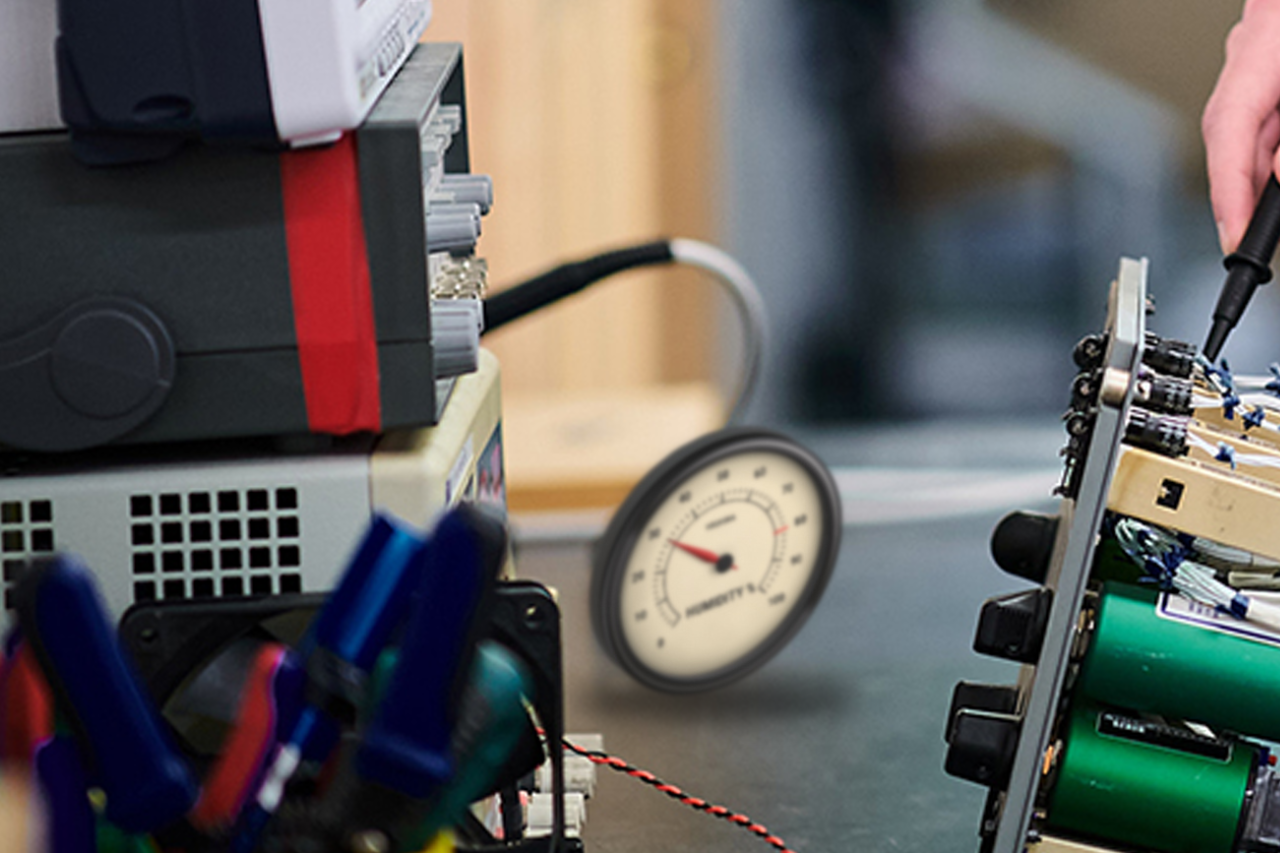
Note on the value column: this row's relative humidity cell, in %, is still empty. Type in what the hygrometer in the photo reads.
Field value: 30 %
